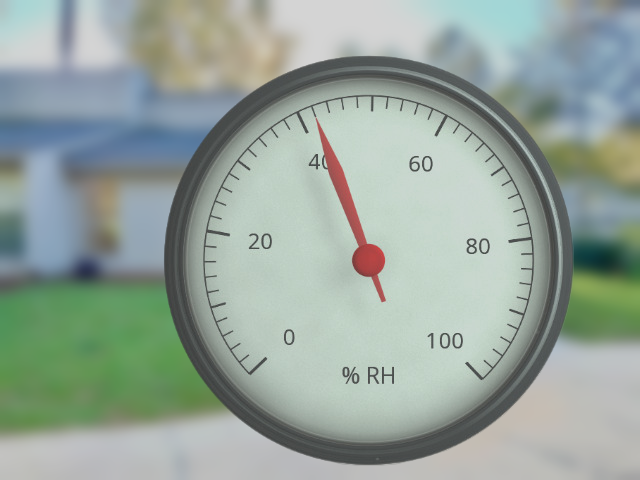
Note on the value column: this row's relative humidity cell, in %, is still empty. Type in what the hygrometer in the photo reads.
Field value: 42 %
